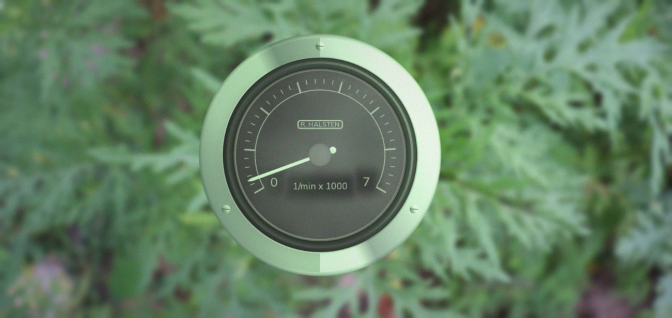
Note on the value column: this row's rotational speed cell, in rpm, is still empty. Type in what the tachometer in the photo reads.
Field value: 300 rpm
